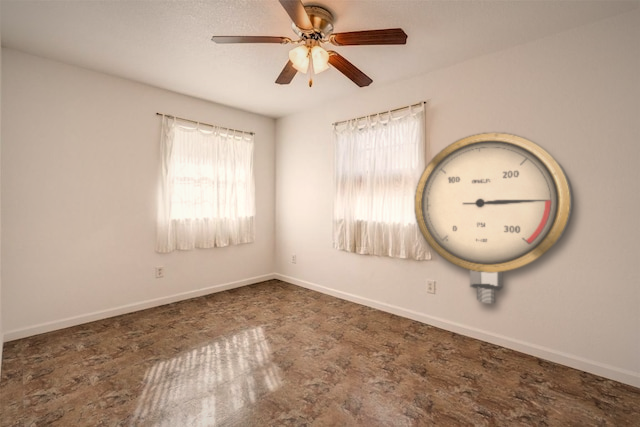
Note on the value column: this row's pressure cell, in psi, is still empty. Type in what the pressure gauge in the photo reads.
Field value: 250 psi
